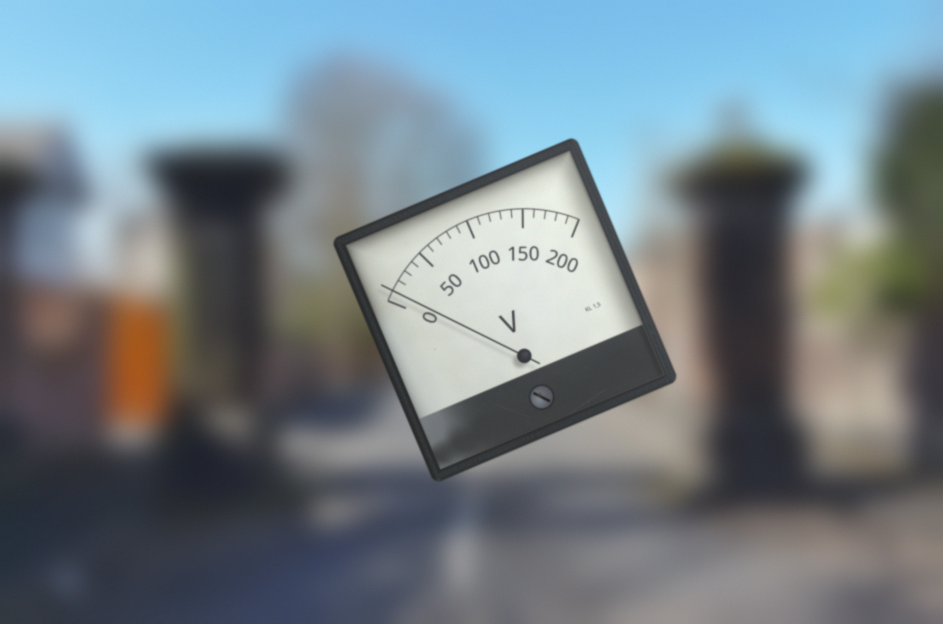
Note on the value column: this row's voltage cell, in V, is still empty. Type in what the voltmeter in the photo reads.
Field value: 10 V
